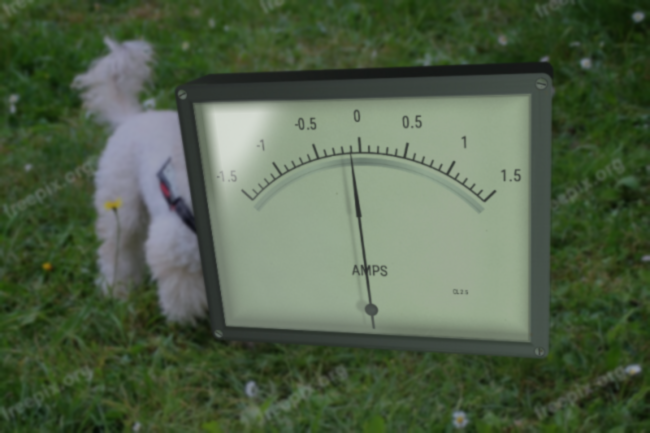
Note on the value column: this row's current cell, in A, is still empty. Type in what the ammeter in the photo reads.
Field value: -0.1 A
